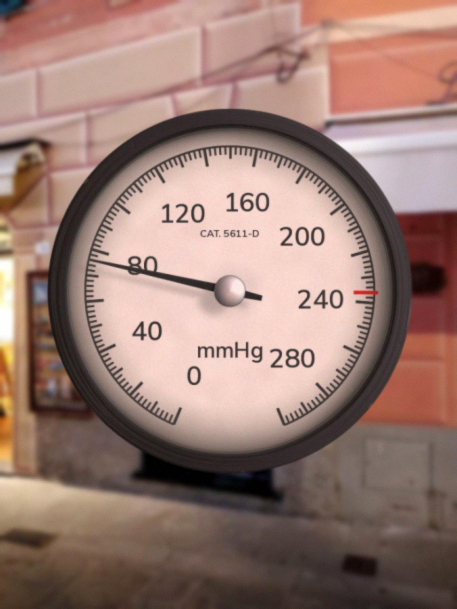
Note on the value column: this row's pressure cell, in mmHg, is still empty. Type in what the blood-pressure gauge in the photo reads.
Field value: 76 mmHg
